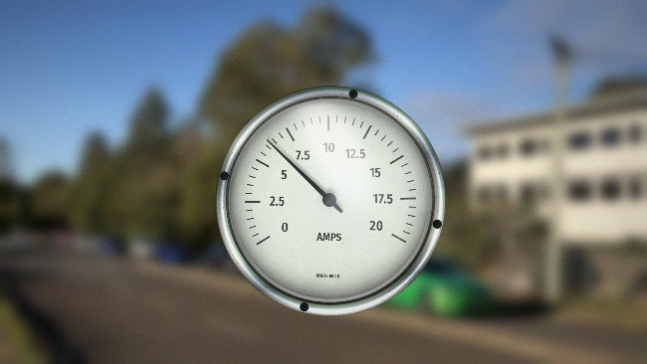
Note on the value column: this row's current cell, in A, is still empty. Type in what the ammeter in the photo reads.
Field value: 6.25 A
